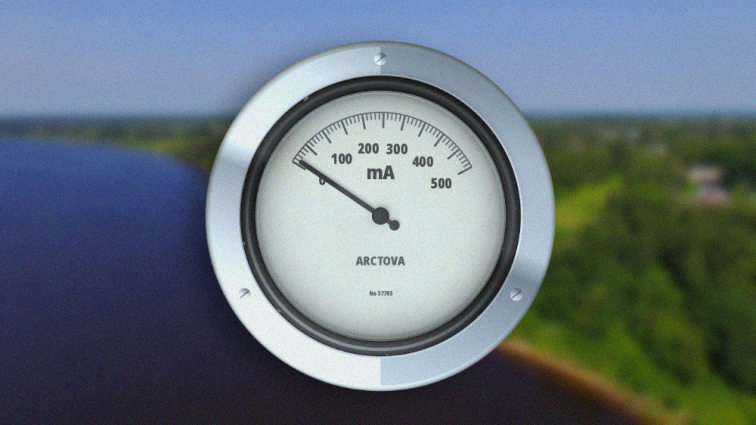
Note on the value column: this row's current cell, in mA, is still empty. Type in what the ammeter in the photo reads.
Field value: 10 mA
